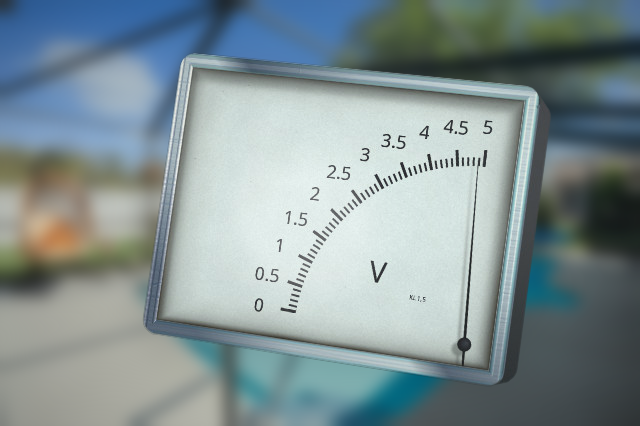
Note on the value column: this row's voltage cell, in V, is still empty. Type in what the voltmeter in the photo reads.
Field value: 4.9 V
